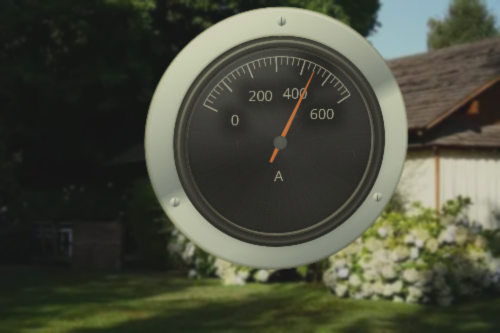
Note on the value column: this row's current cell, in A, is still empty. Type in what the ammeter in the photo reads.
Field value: 440 A
